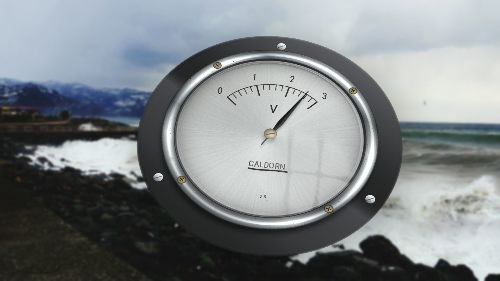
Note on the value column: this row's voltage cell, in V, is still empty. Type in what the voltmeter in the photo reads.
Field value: 2.6 V
